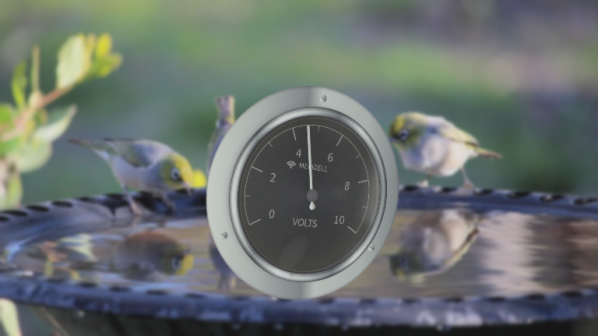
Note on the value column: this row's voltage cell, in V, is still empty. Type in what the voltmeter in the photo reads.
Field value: 4.5 V
